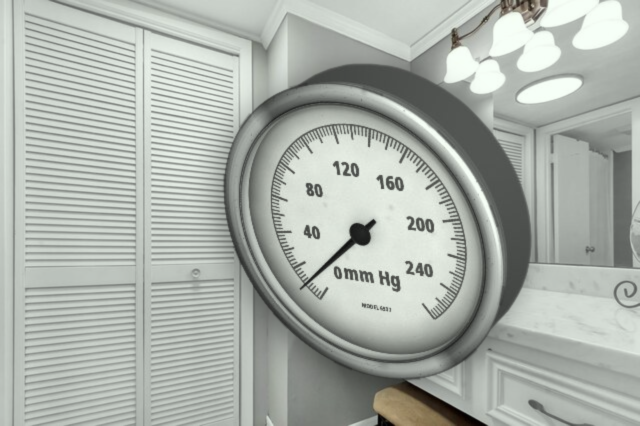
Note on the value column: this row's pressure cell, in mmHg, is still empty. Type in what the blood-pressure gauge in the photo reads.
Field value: 10 mmHg
